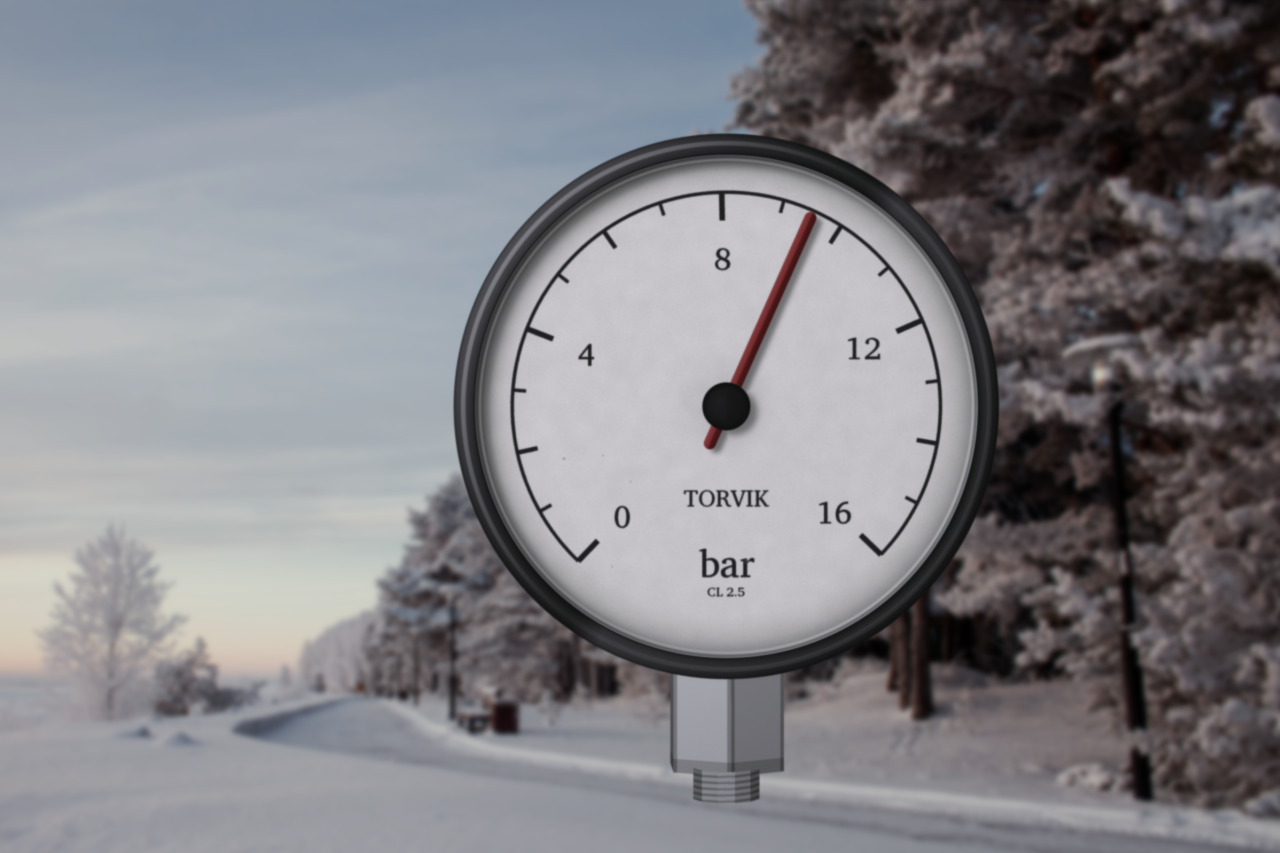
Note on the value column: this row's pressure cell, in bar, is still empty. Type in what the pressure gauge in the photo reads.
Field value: 9.5 bar
